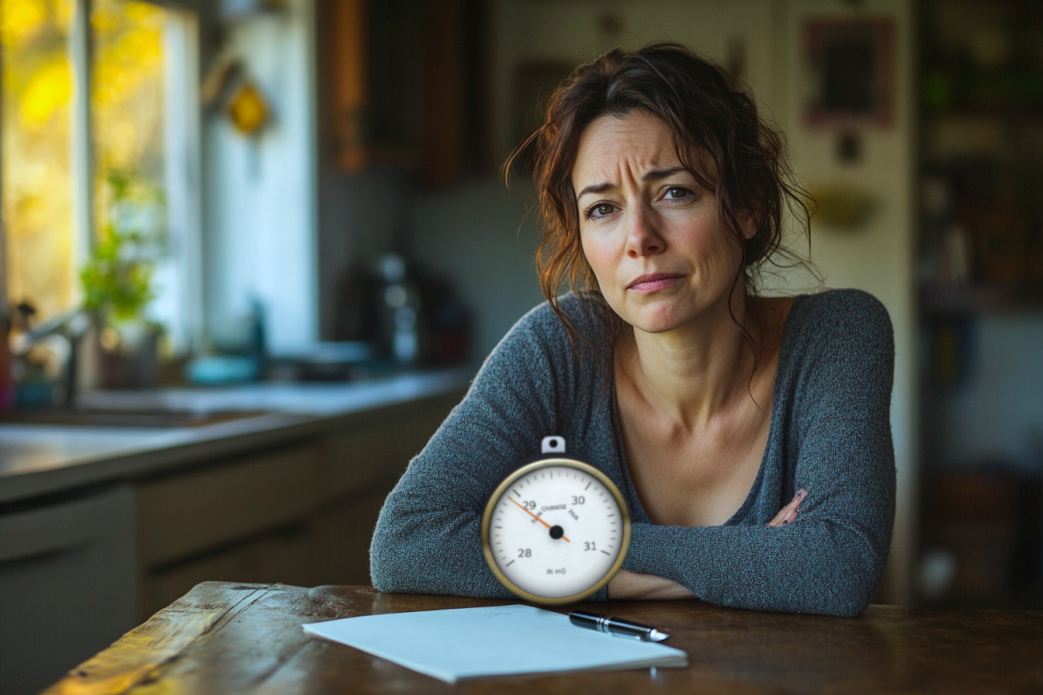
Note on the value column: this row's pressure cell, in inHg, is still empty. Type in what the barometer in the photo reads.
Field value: 28.9 inHg
